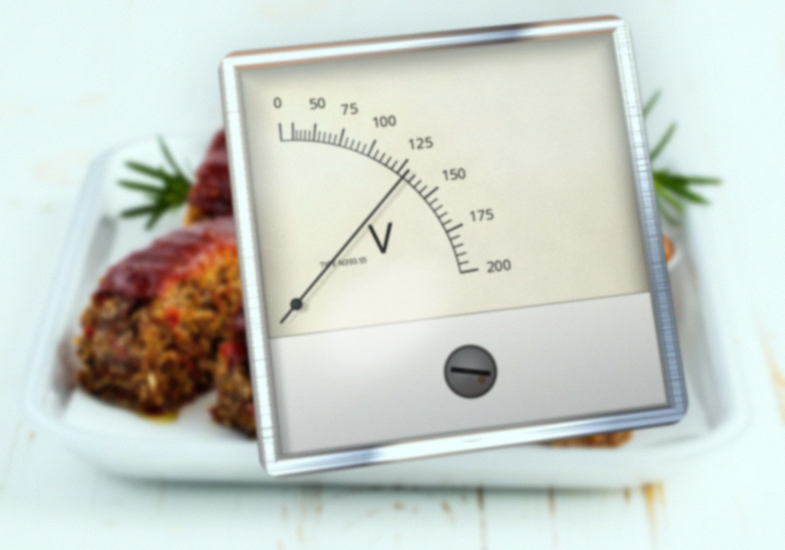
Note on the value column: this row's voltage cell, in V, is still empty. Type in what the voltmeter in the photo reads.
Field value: 130 V
